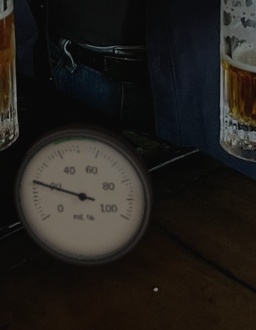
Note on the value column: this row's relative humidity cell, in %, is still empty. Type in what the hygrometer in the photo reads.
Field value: 20 %
